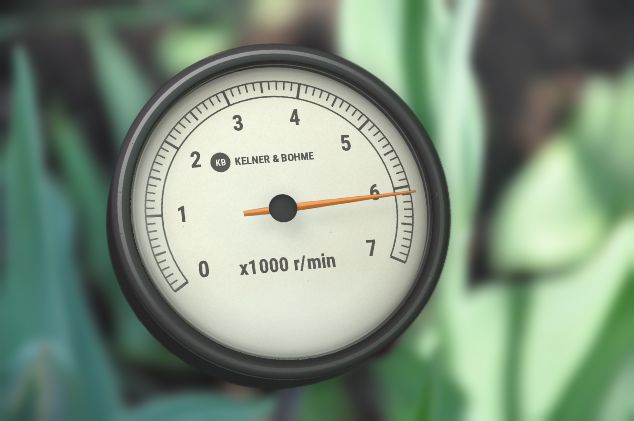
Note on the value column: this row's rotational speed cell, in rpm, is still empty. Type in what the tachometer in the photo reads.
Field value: 6100 rpm
